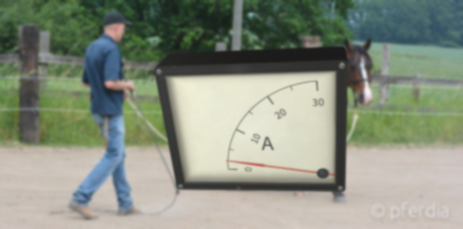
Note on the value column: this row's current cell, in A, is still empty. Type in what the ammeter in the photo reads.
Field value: 2.5 A
